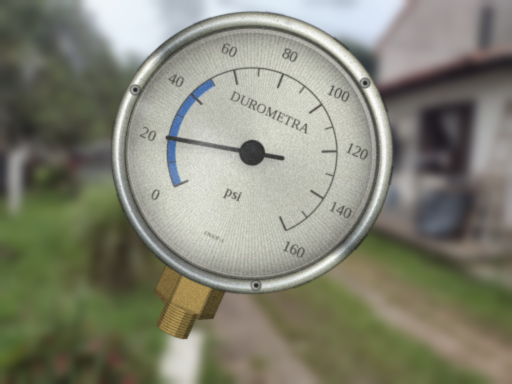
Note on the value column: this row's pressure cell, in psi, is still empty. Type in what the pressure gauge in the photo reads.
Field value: 20 psi
